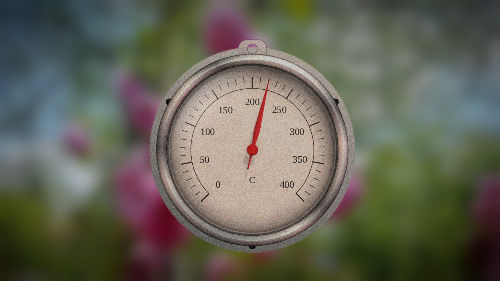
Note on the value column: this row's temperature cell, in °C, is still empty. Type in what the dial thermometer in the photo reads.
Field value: 220 °C
